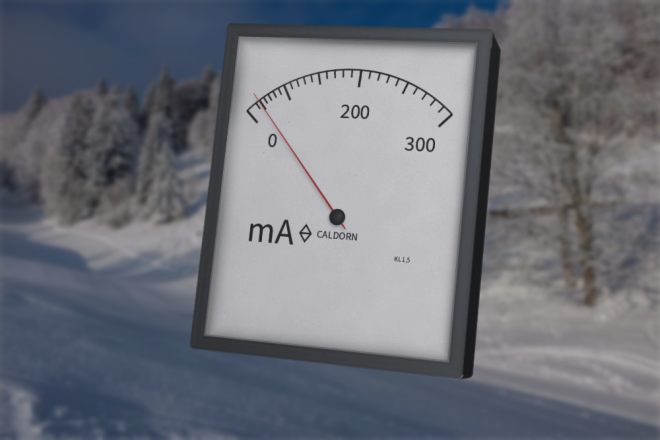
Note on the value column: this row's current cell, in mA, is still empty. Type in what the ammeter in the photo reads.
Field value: 50 mA
